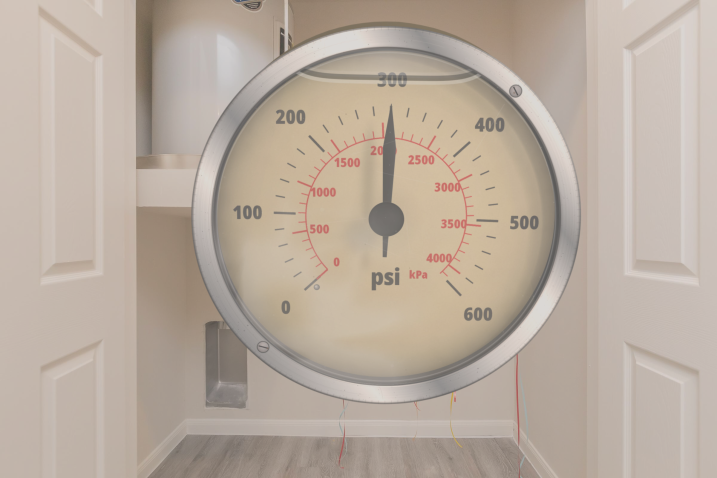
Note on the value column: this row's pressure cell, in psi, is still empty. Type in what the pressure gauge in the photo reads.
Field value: 300 psi
